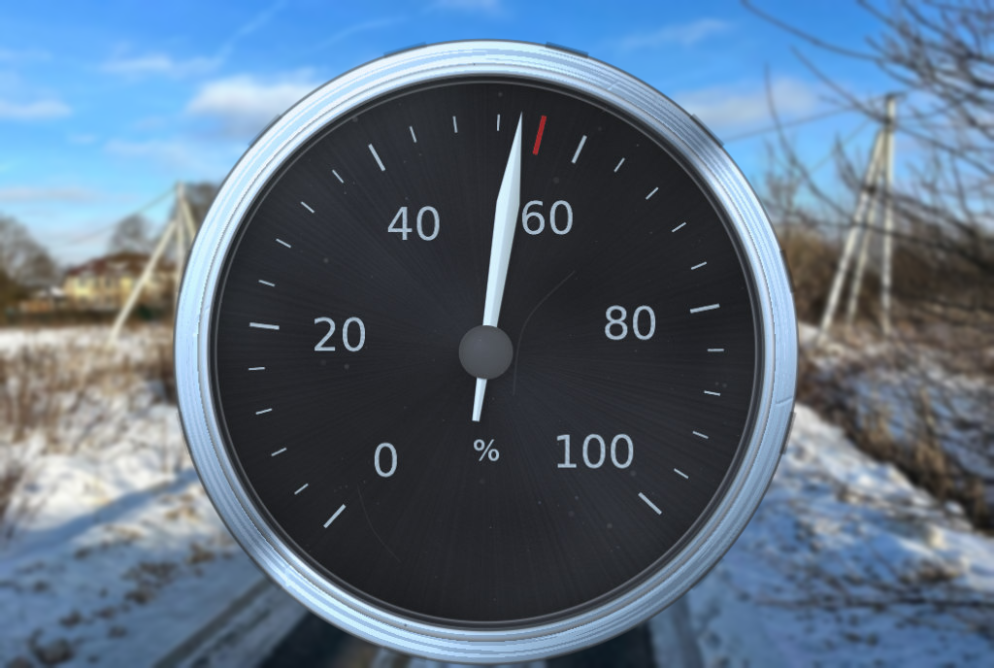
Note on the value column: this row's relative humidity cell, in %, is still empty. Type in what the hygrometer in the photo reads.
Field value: 54 %
